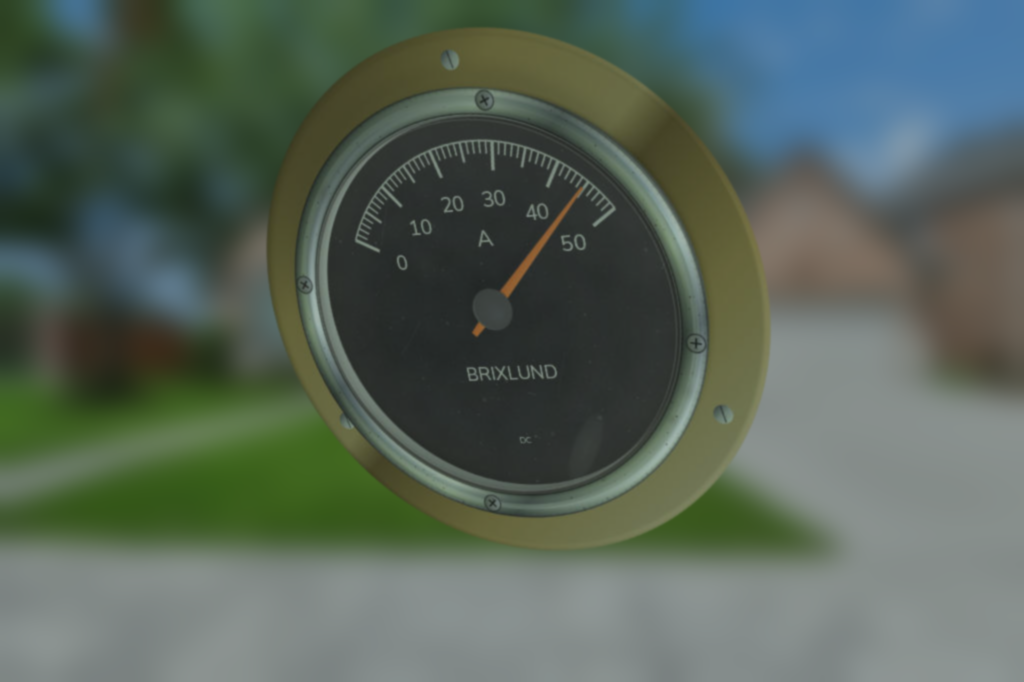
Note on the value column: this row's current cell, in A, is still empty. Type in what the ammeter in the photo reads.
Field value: 45 A
